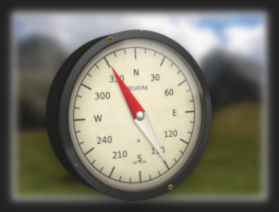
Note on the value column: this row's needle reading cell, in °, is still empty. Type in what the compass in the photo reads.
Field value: 330 °
